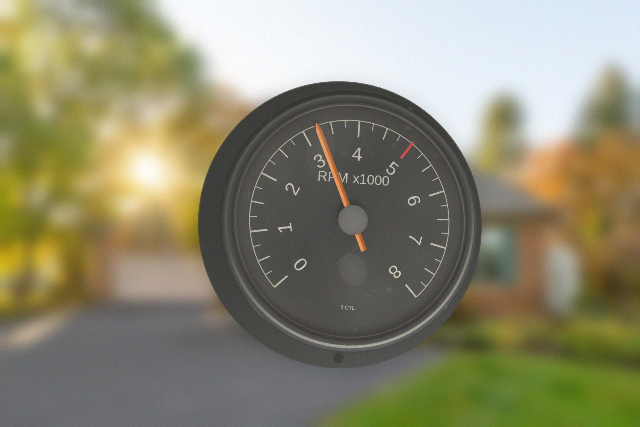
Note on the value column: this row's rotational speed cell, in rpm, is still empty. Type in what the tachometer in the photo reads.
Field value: 3250 rpm
